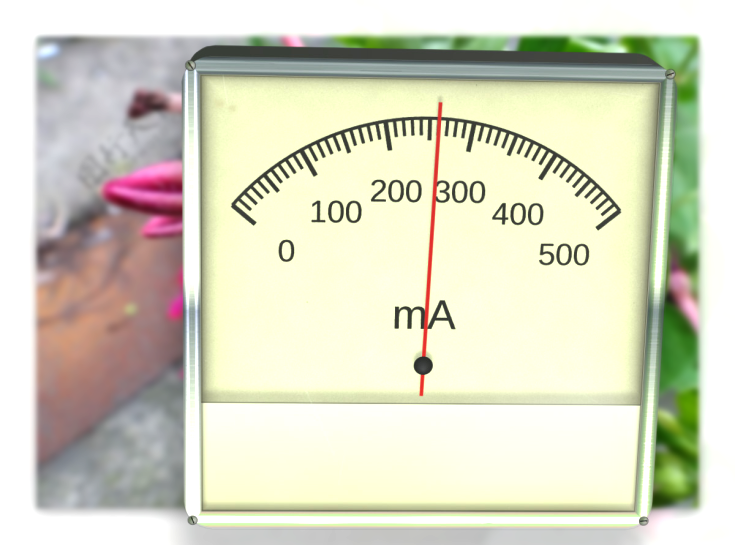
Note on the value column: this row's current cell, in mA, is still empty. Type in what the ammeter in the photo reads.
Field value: 260 mA
